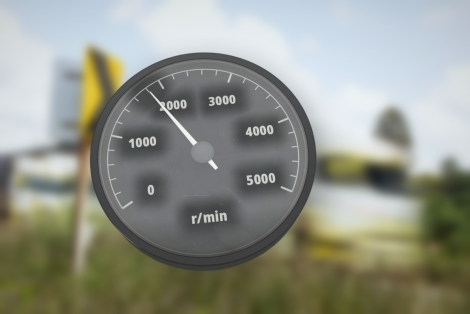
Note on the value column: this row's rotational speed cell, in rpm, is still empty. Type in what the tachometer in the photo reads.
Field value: 1800 rpm
